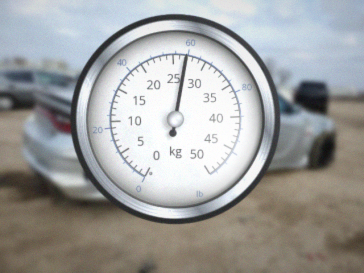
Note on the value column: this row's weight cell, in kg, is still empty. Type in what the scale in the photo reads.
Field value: 27 kg
